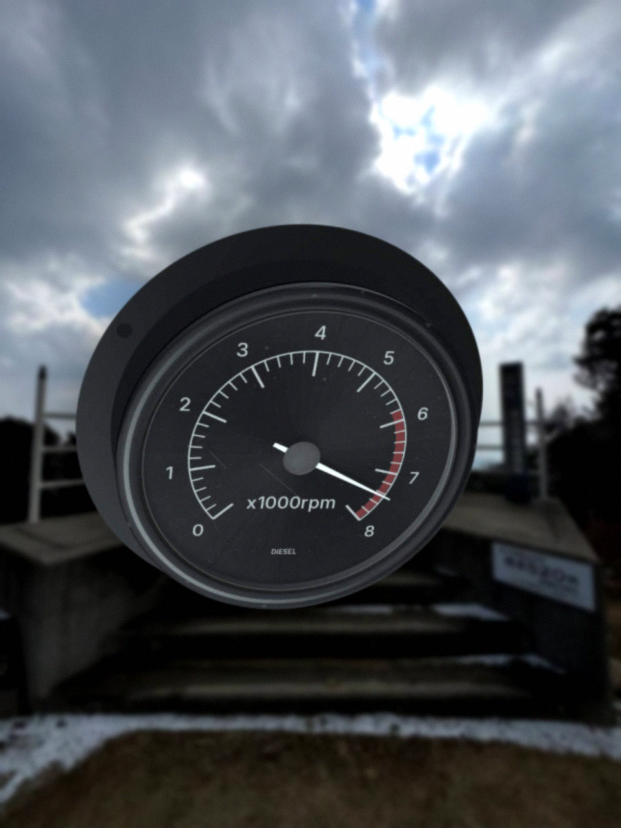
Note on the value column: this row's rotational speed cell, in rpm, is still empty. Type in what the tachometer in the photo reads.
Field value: 7400 rpm
